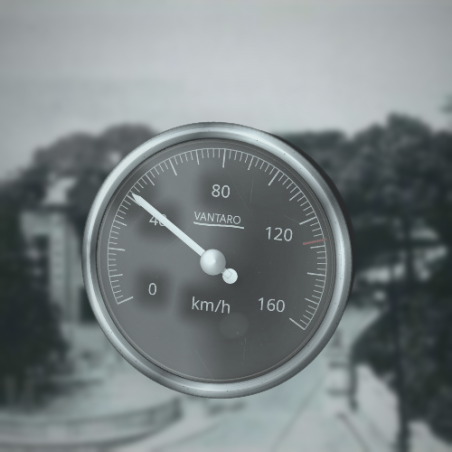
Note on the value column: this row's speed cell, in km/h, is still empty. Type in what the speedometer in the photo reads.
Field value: 42 km/h
